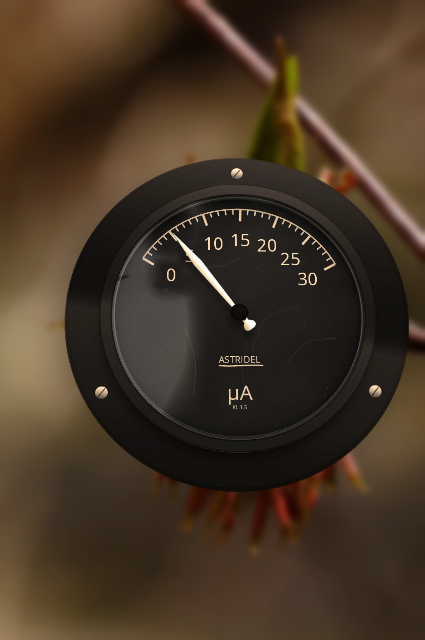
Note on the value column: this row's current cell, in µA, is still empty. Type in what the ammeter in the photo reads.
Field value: 5 µA
